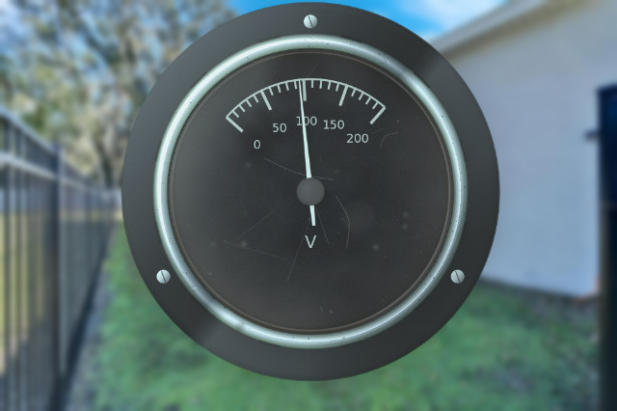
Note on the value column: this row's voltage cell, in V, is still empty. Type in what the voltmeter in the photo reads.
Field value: 95 V
